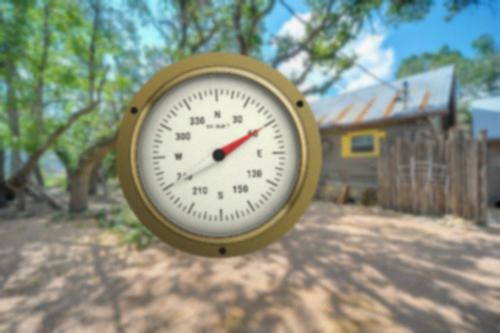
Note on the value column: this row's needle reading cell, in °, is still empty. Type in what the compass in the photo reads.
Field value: 60 °
